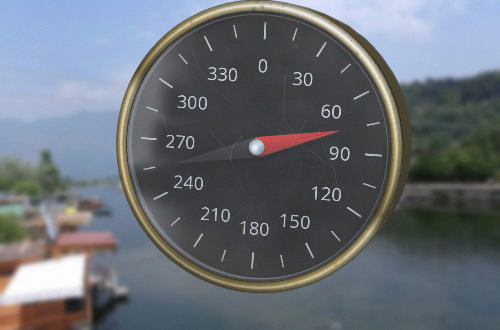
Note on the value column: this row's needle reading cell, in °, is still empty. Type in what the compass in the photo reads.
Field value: 75 °
